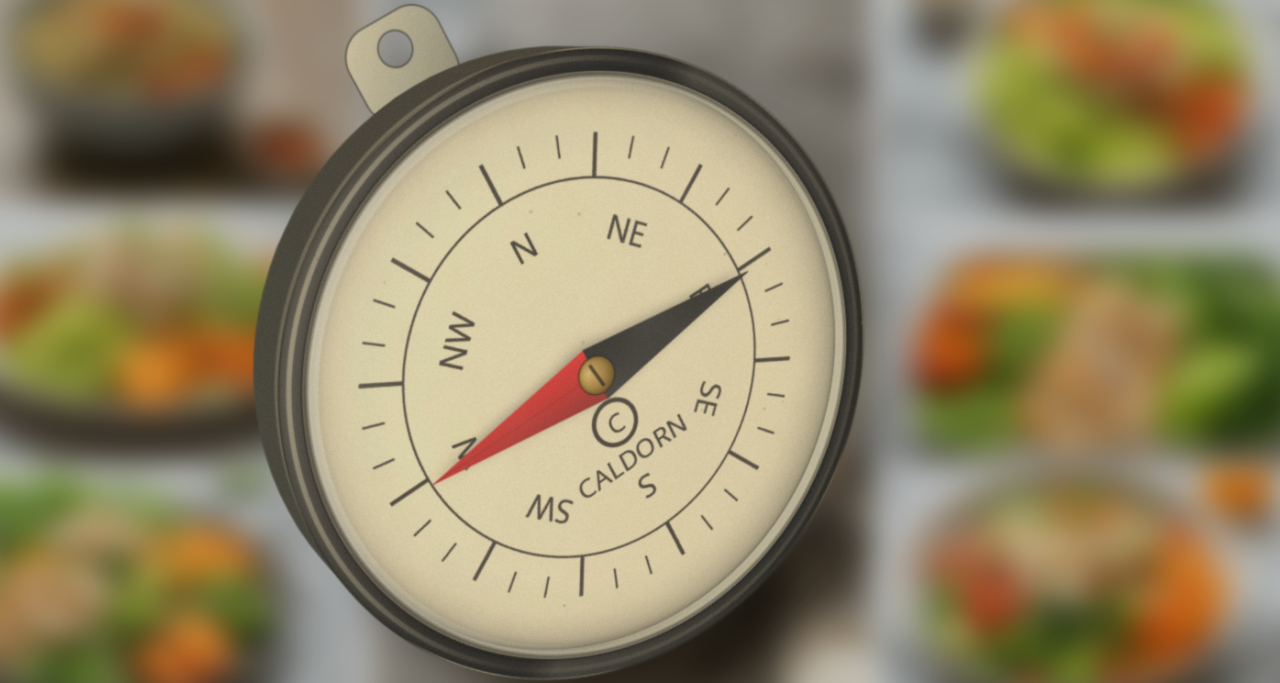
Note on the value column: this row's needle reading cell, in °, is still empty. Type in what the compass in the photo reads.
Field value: 270 °
